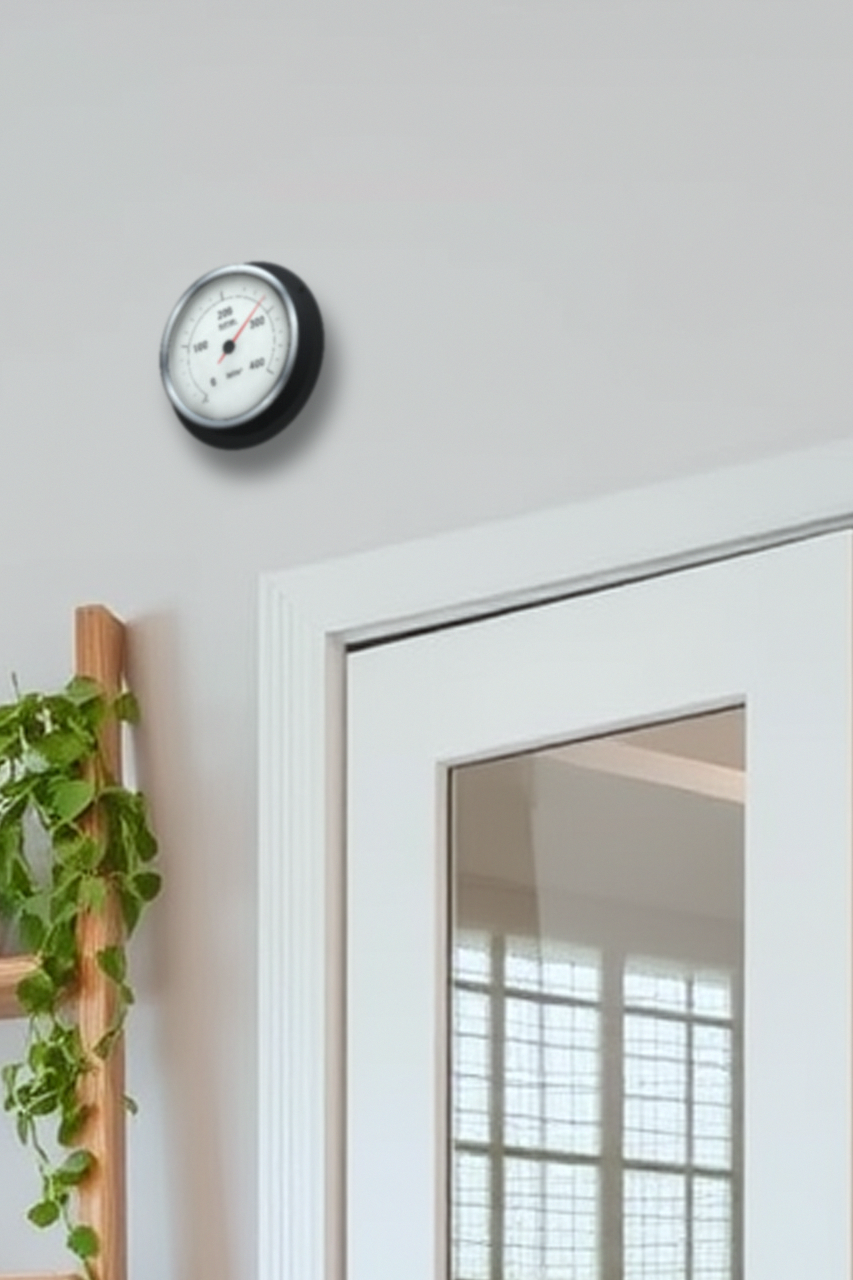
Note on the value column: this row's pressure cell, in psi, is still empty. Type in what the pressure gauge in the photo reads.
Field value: 280 psi
